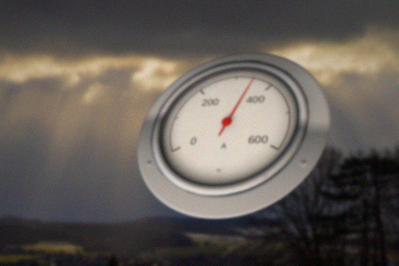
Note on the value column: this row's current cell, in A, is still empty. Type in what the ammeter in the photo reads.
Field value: 350 A
